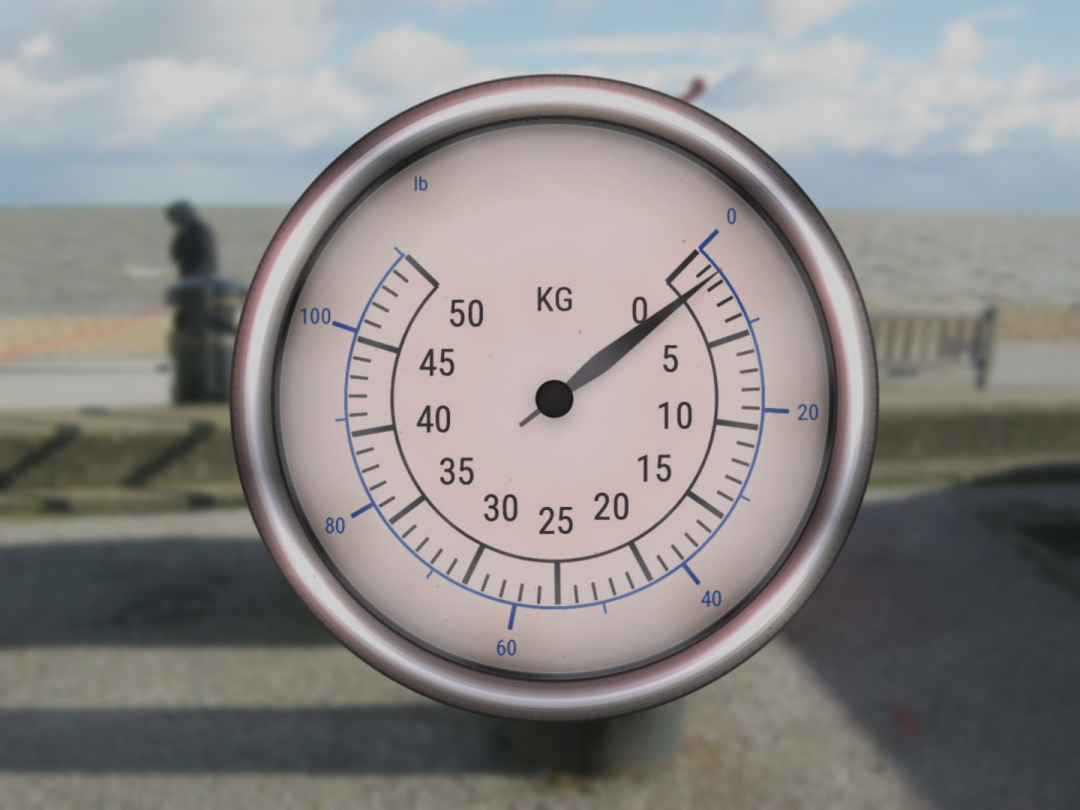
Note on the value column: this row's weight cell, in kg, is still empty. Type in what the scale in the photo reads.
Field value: 1.5 kg
